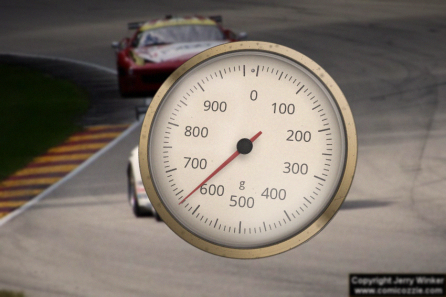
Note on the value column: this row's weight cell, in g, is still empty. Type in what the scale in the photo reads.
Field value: 630 g
